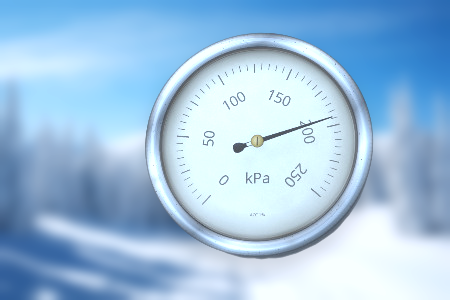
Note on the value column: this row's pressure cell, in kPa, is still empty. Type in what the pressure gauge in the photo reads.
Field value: 195 kPa
